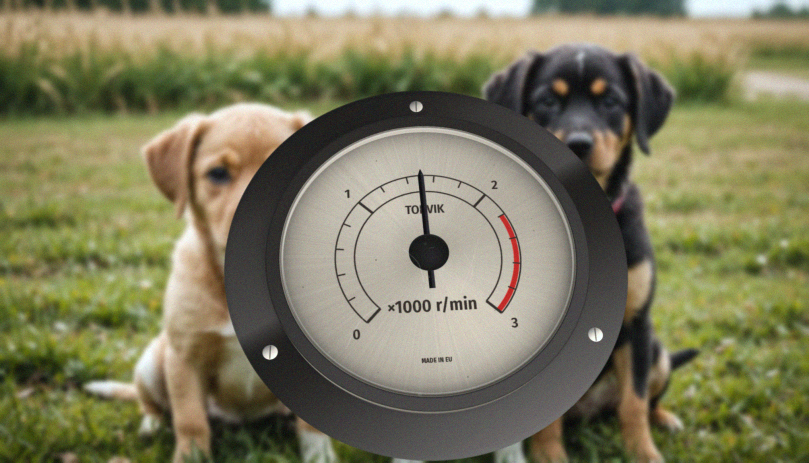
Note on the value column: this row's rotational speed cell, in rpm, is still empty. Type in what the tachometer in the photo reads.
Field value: 1500 rpm
